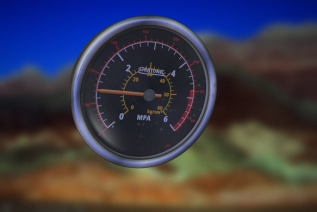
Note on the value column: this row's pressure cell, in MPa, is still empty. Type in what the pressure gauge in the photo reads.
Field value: 1 MPa
